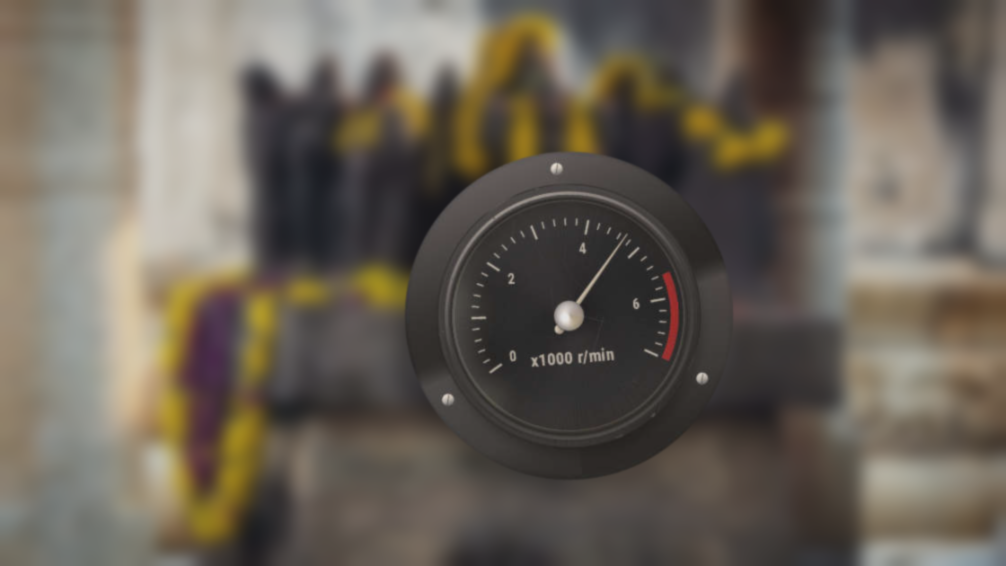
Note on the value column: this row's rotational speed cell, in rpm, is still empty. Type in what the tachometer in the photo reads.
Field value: 4700 rpm
